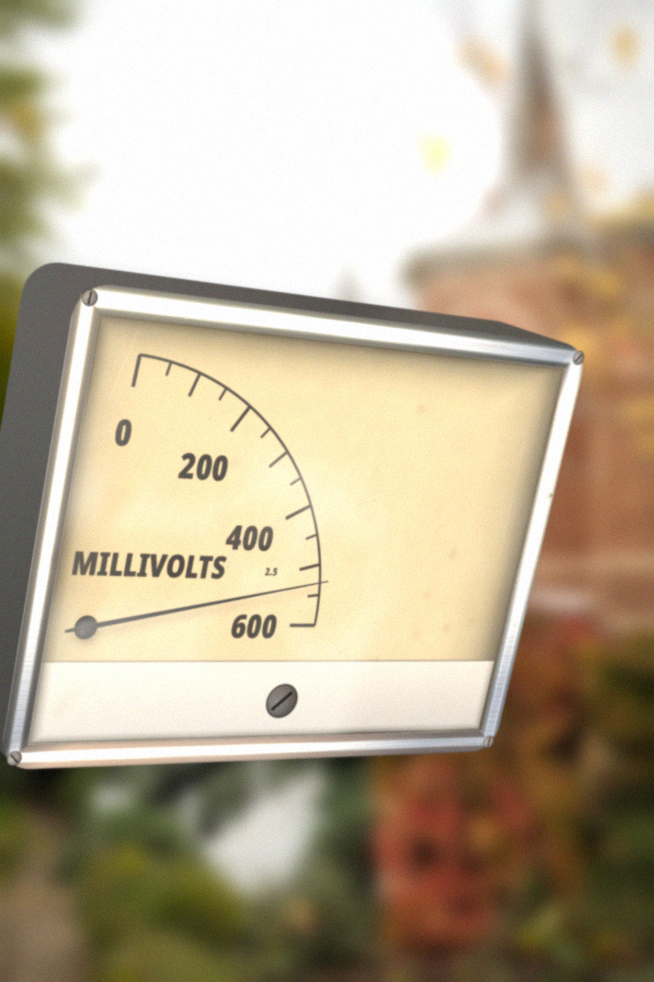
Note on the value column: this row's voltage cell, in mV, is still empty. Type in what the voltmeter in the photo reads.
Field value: 525 mV
